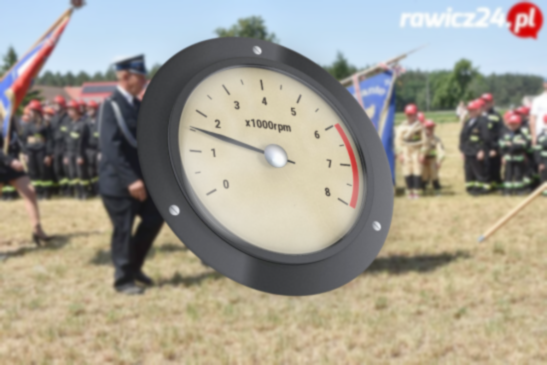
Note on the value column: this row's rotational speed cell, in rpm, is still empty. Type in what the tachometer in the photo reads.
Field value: 1500 rpm
